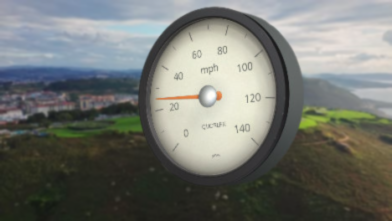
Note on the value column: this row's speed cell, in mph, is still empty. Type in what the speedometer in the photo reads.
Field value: 25 mph
